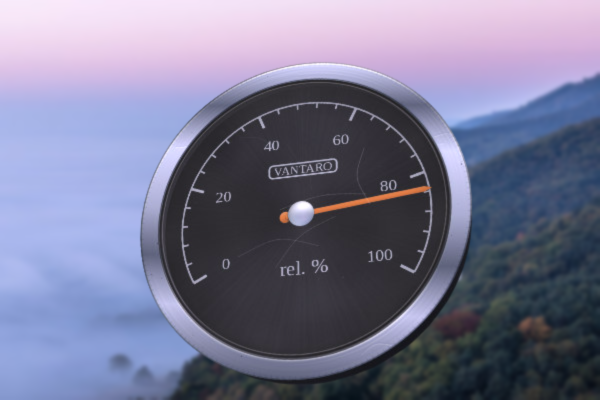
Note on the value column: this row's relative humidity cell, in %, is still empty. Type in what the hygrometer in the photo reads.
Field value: 84 %
